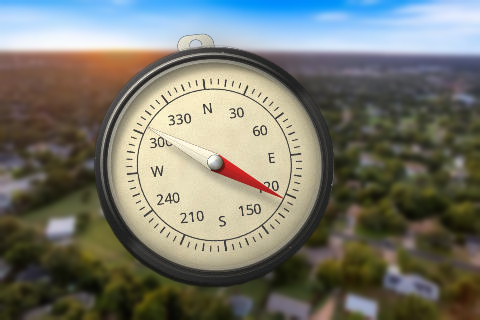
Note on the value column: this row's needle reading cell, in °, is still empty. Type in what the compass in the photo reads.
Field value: 125 °
